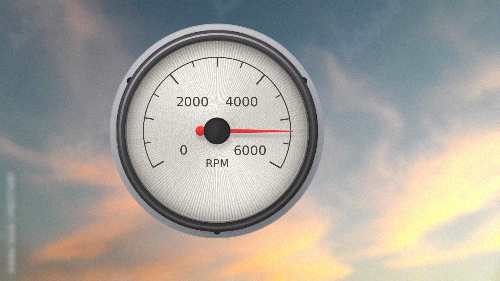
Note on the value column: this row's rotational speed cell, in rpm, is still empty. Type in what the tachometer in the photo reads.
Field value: 5250 rpm
